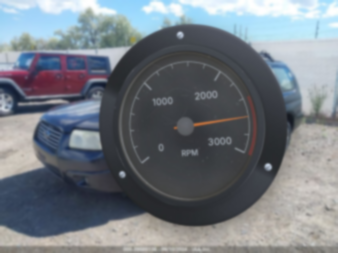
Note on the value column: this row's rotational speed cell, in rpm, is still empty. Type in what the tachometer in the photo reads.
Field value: 2600 rpm
